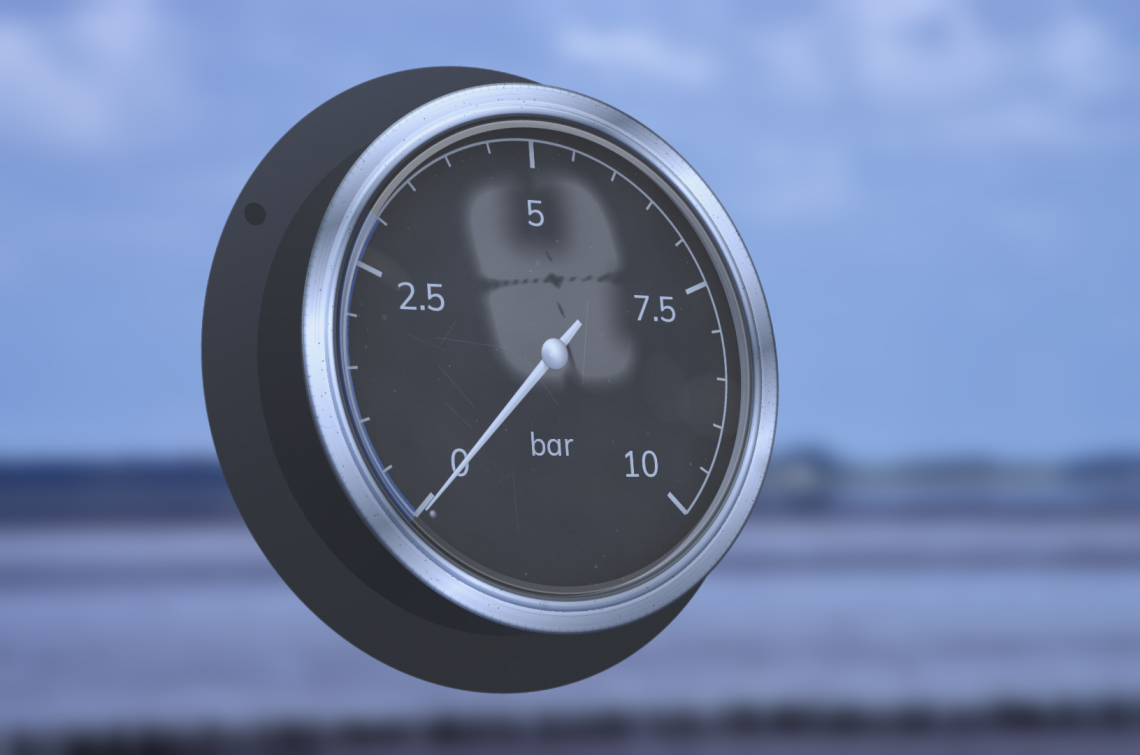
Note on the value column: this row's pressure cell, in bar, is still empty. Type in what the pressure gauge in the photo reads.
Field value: 0 bar
